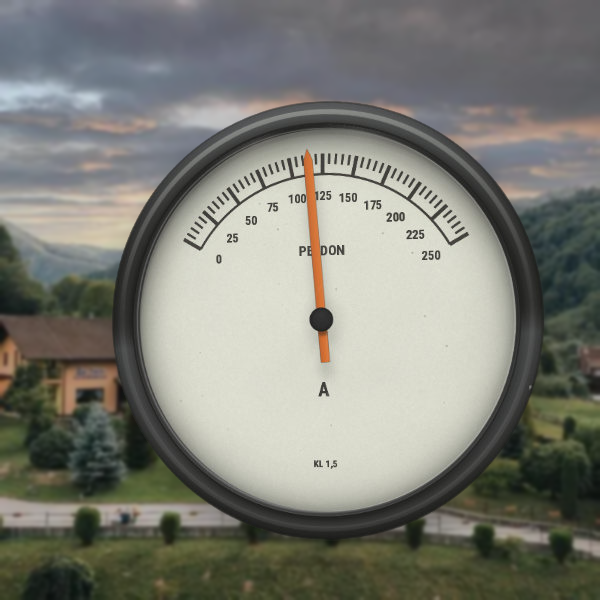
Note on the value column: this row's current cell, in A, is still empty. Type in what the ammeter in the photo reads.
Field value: 115 A
